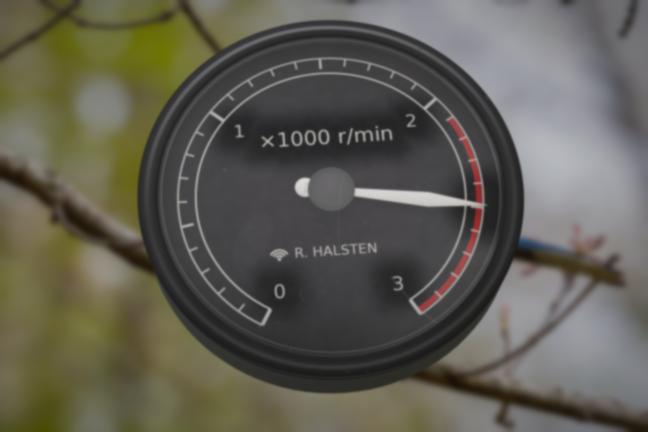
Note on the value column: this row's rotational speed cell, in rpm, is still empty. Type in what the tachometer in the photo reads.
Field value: 2500 rpm
